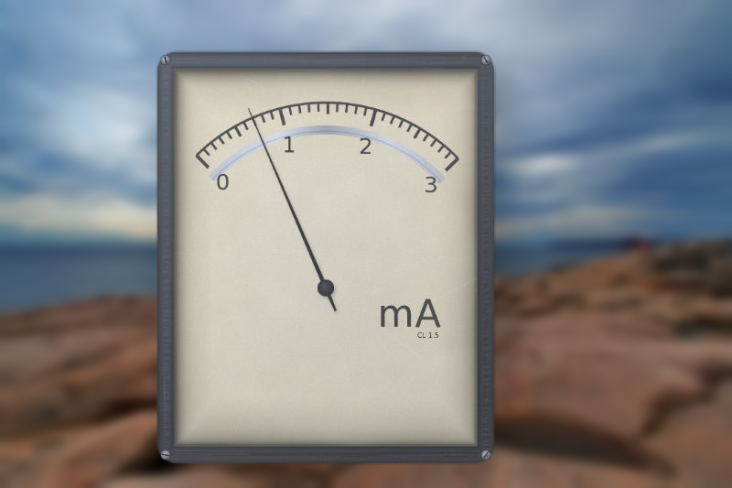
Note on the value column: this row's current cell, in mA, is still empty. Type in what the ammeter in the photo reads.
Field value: 0.7 mA
